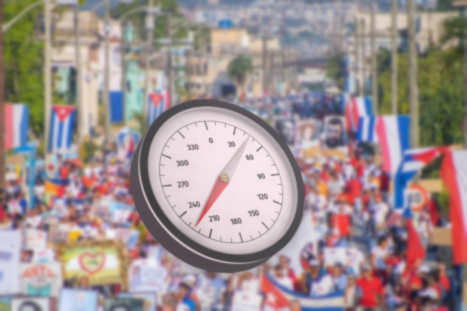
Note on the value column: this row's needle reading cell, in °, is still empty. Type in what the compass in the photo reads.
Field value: 225 °
